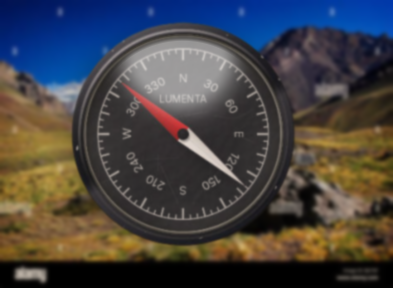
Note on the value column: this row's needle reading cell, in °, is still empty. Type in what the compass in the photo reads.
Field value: 310 °
